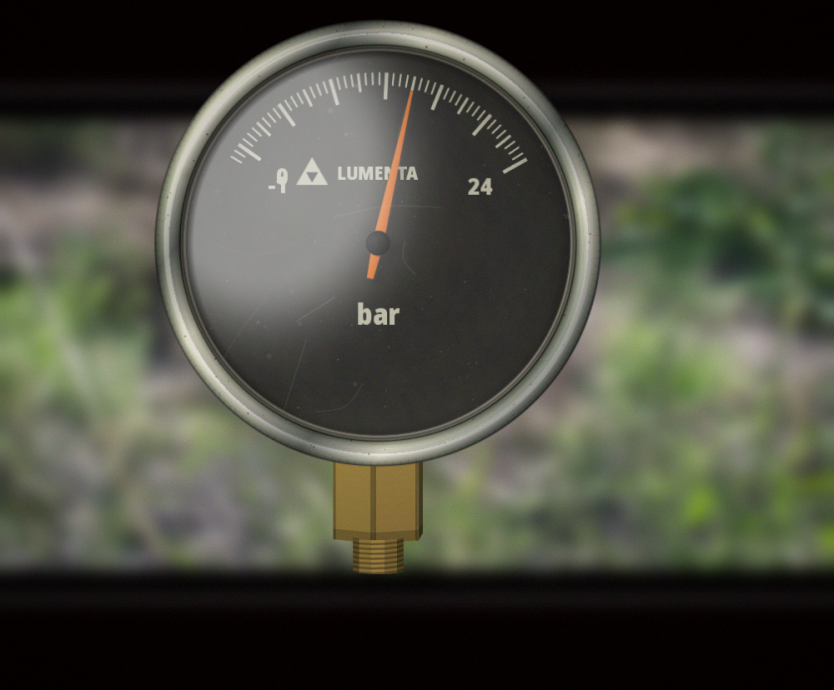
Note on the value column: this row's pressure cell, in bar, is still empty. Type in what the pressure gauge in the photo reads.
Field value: 14 bar
